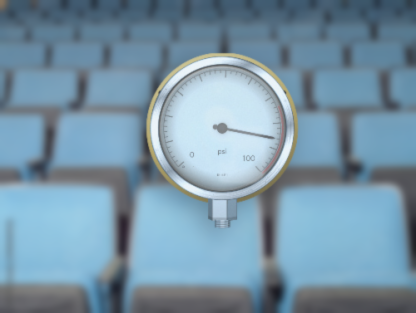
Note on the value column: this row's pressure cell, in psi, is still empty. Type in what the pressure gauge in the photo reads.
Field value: 86 psi
